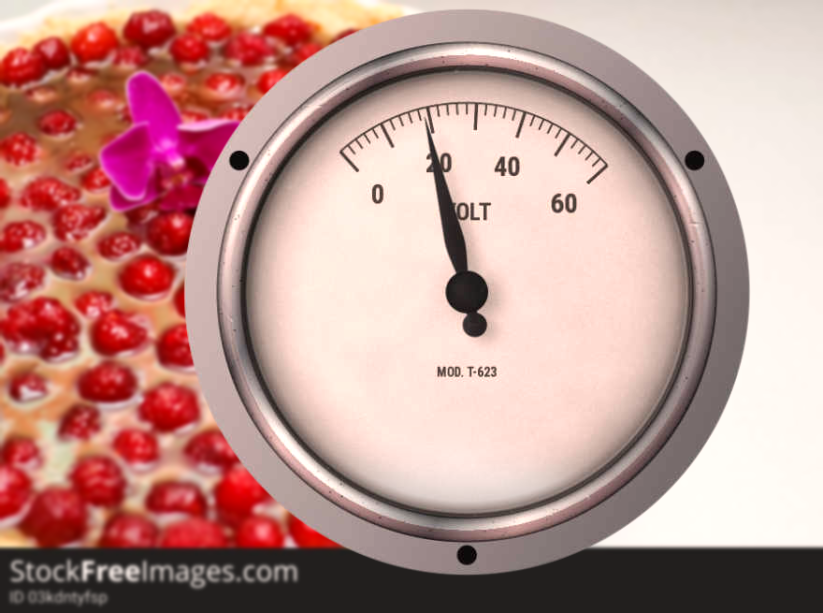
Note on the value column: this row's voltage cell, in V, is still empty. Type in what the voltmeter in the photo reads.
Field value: 19 V
